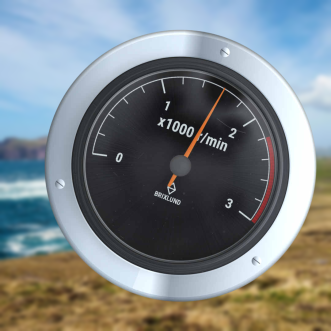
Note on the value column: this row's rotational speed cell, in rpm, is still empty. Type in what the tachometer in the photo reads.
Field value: 1600 rpm
